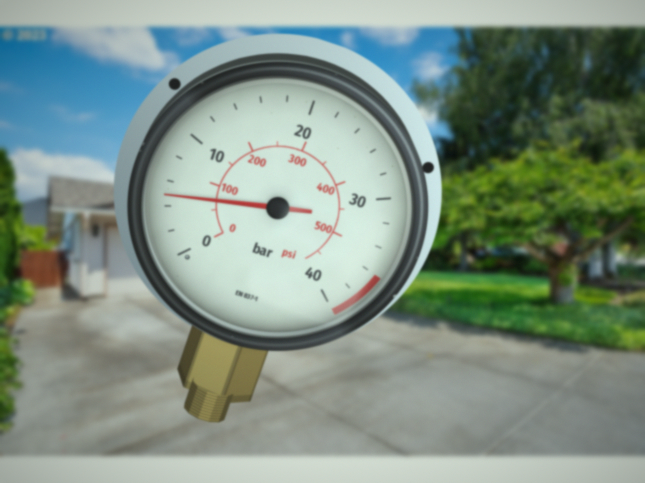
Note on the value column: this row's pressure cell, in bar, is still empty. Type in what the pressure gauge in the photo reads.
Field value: 5 bar
